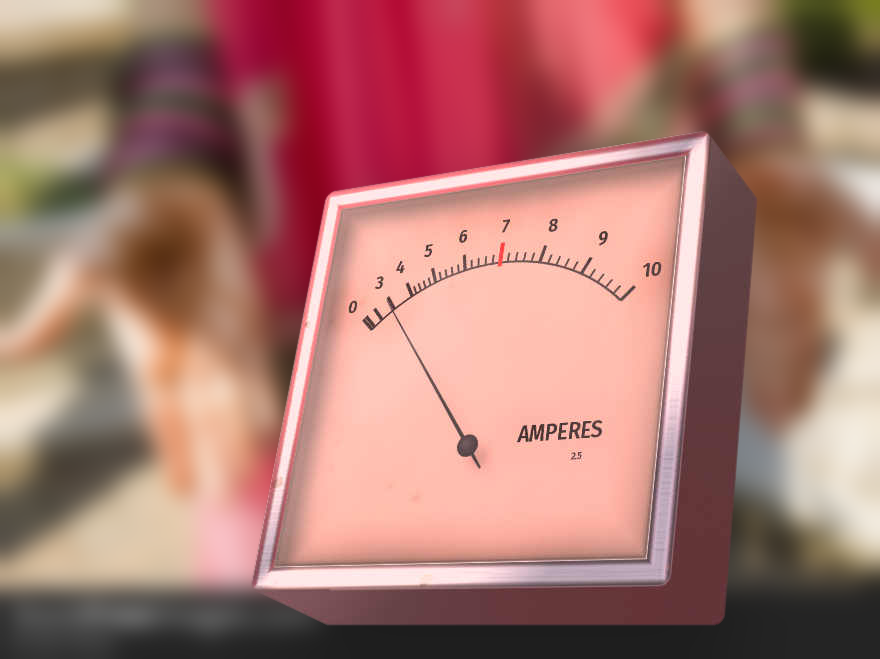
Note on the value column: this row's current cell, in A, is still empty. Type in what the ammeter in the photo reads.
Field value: 3 A
